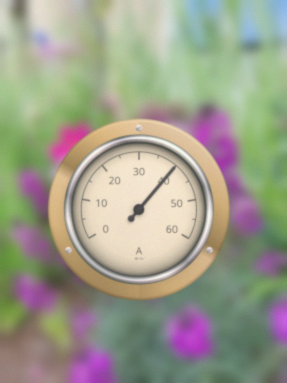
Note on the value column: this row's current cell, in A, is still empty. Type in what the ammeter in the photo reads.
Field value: 40 A
